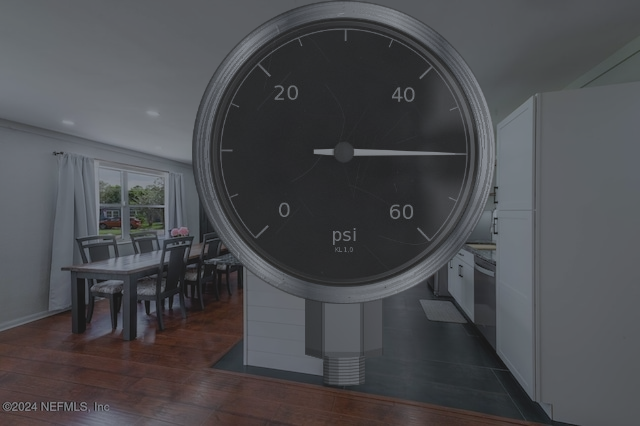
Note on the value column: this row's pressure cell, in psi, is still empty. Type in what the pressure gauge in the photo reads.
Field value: 50 psi
